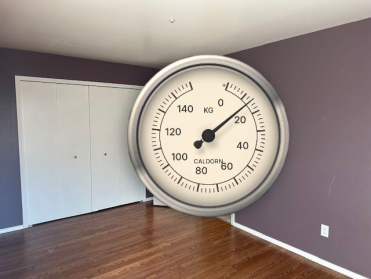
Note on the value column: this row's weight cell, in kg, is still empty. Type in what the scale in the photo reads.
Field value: 14 kg
